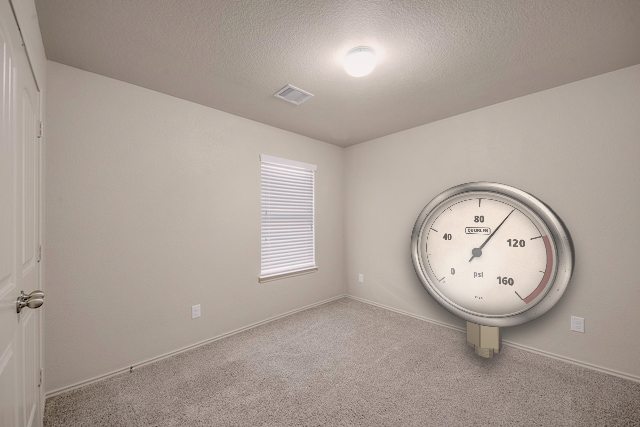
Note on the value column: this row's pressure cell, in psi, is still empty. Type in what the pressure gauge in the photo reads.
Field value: 100 psi
